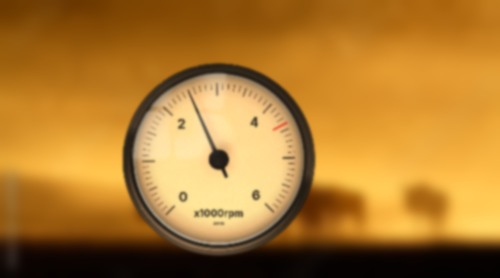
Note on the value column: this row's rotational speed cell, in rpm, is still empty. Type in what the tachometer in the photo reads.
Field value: 2500 rpm
